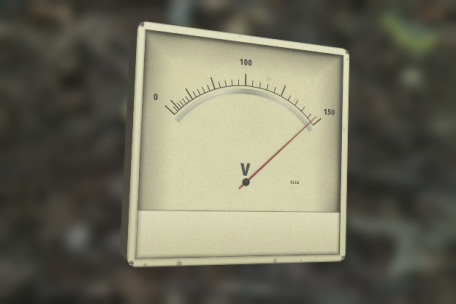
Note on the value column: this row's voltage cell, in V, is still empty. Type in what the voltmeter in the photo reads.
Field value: 147.5 V
